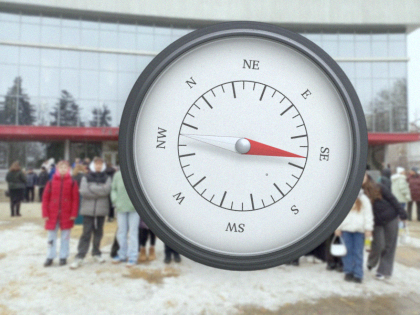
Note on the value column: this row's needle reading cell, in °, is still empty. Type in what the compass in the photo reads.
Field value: 140 °
